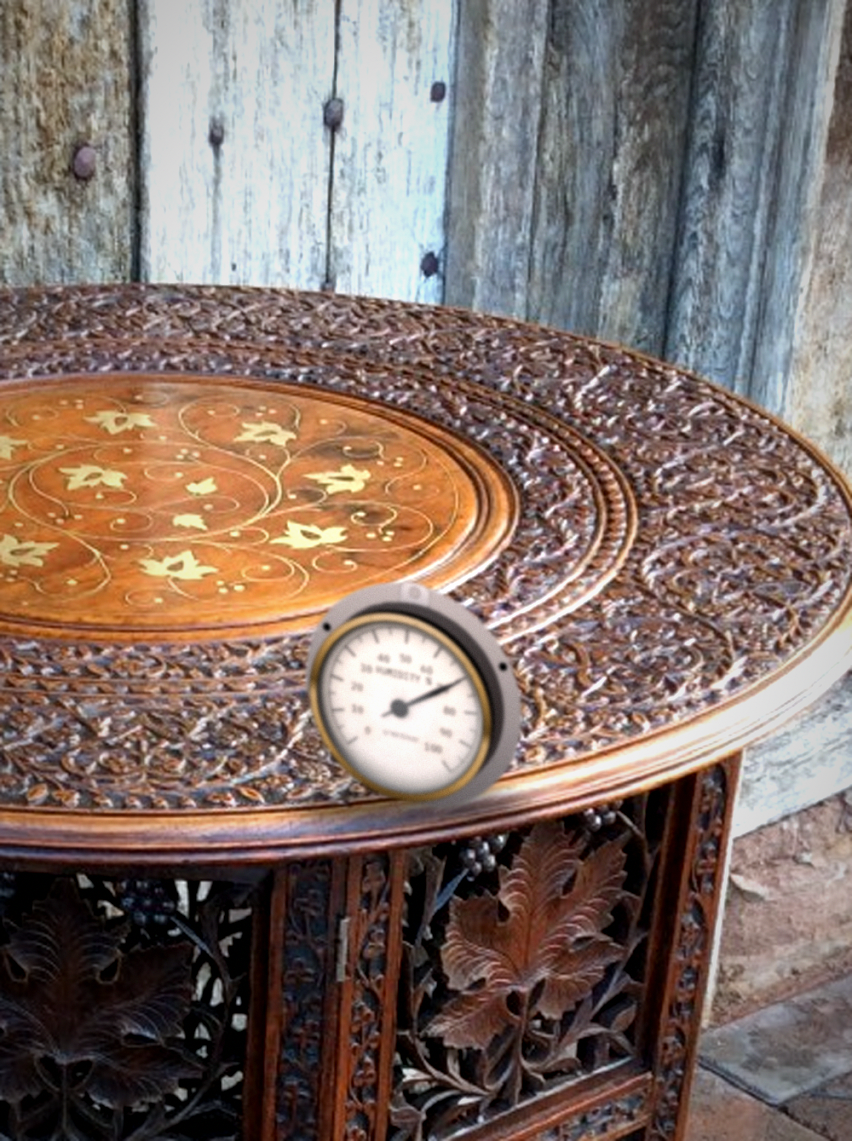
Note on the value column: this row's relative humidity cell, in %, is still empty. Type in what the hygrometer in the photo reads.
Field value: 70 %
